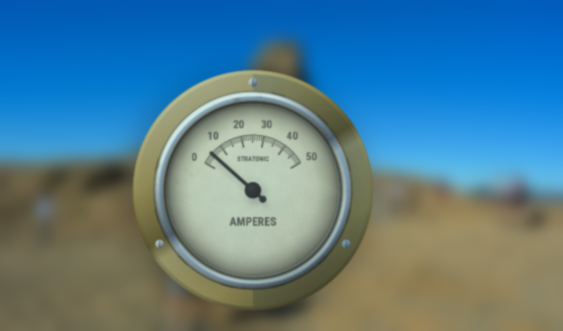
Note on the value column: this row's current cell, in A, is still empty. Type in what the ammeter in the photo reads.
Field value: 5 A
